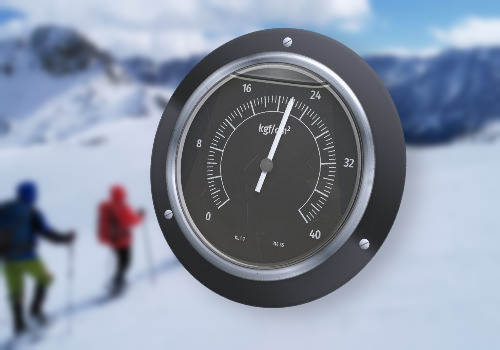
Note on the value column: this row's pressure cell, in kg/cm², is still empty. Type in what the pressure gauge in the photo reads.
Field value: 22 kg/cm²
